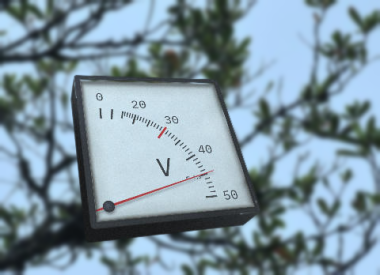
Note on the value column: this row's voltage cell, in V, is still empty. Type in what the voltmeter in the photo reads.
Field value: 45 V
